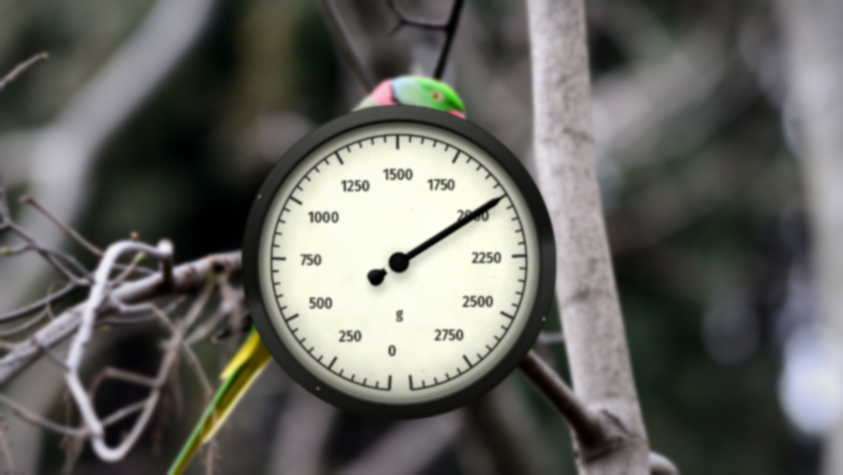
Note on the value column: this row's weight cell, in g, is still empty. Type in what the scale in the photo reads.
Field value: 2000 g
